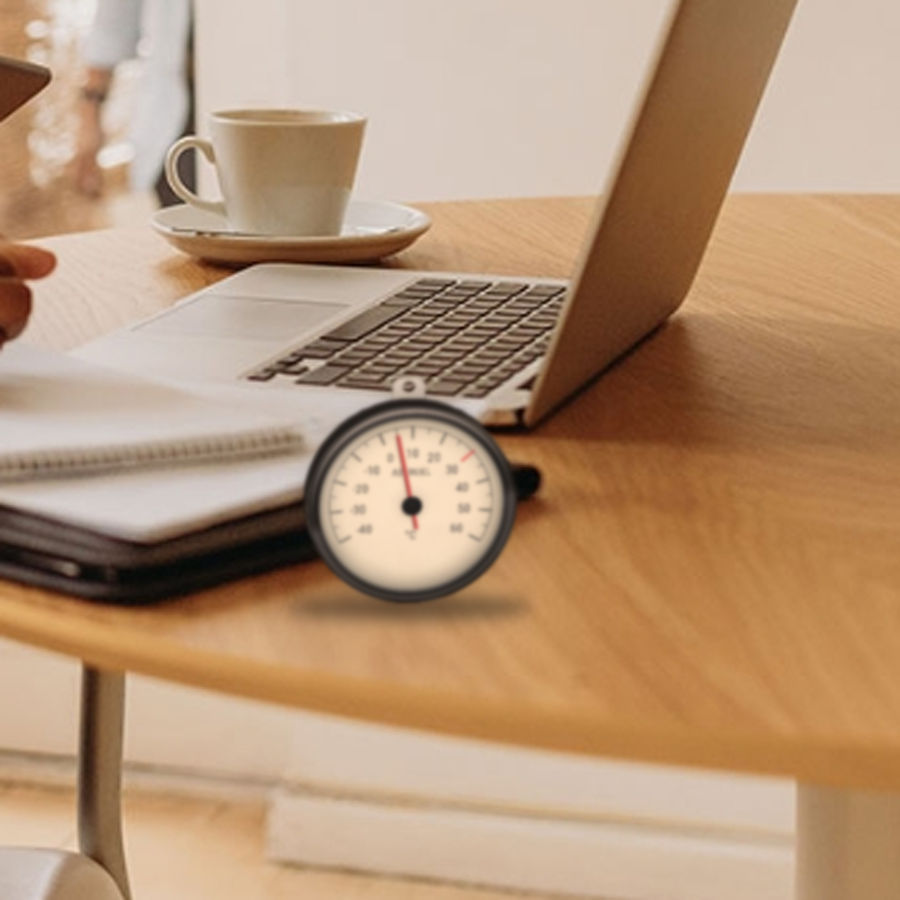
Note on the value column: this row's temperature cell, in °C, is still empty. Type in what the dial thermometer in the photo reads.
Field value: 5 °C
